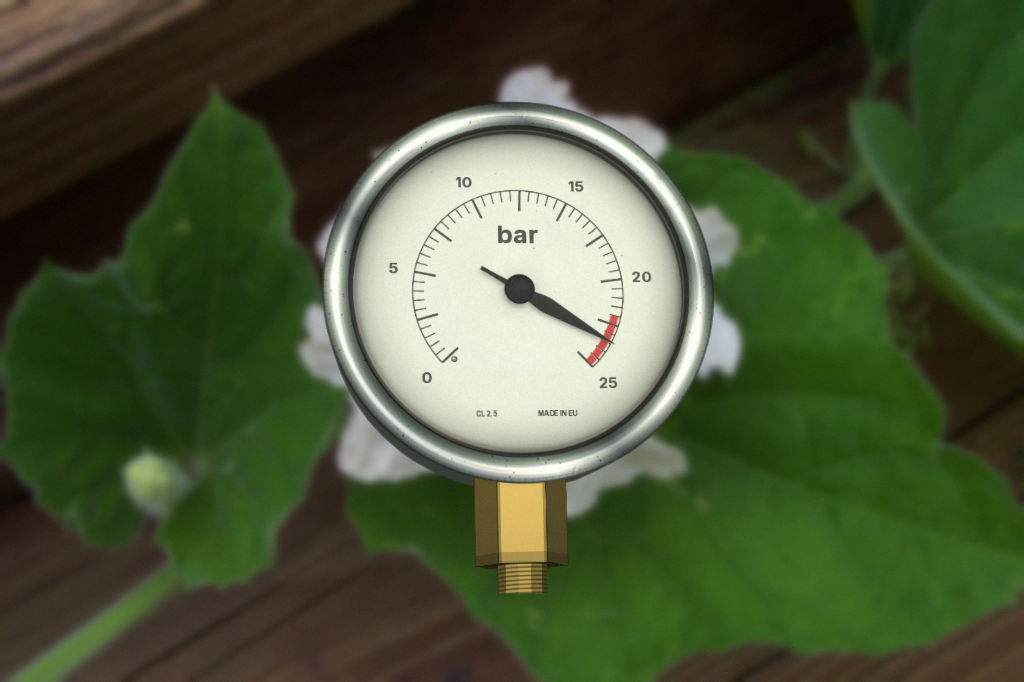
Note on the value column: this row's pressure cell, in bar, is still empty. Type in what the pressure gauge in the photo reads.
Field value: 23.5 bar
